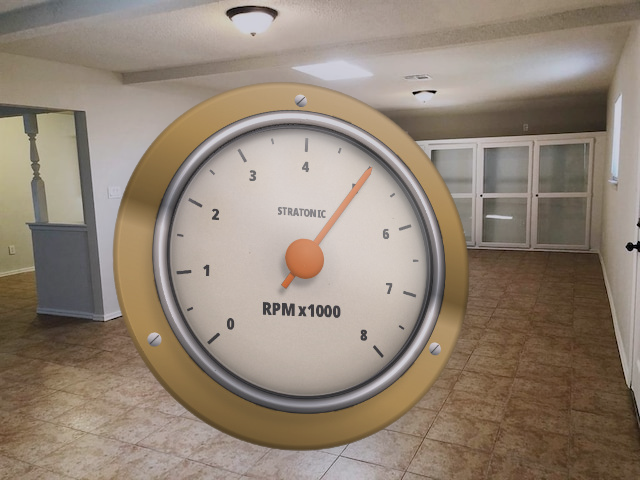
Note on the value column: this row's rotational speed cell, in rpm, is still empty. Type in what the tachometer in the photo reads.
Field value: 5000 rpm
